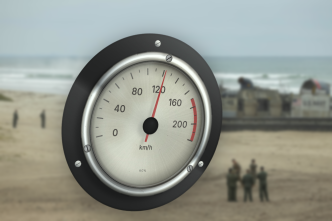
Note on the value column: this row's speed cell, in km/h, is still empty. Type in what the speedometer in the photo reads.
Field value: 120 km/h
